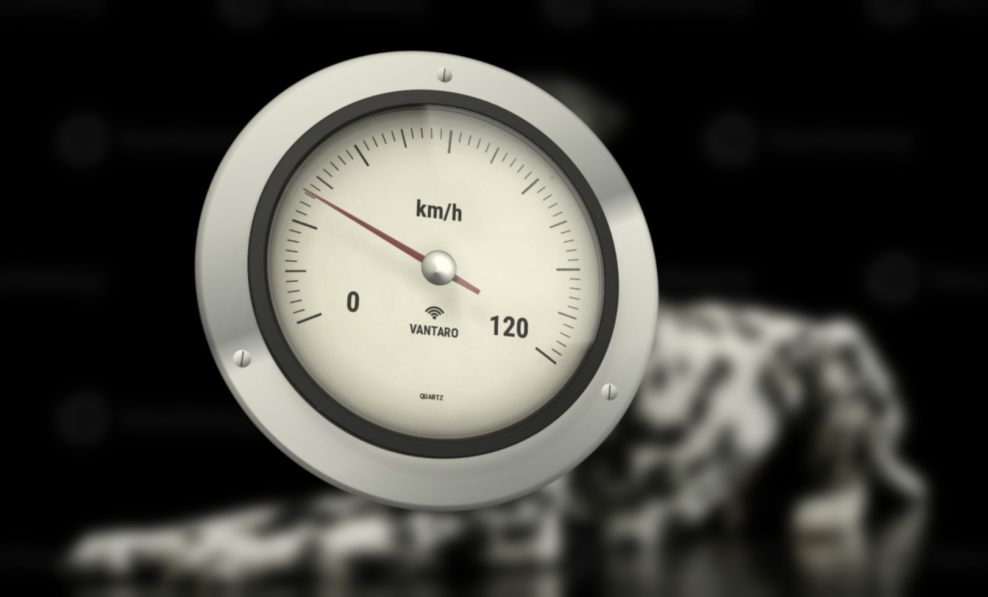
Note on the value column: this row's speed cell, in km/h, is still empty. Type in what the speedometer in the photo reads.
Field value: 26 km/h
